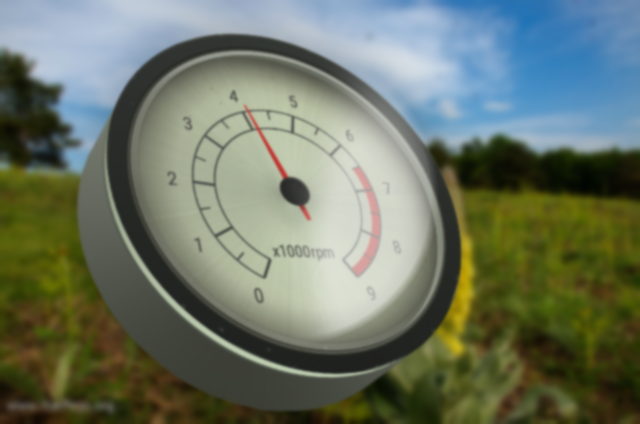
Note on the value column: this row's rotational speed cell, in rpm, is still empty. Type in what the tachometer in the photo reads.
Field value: 4000 rpm
